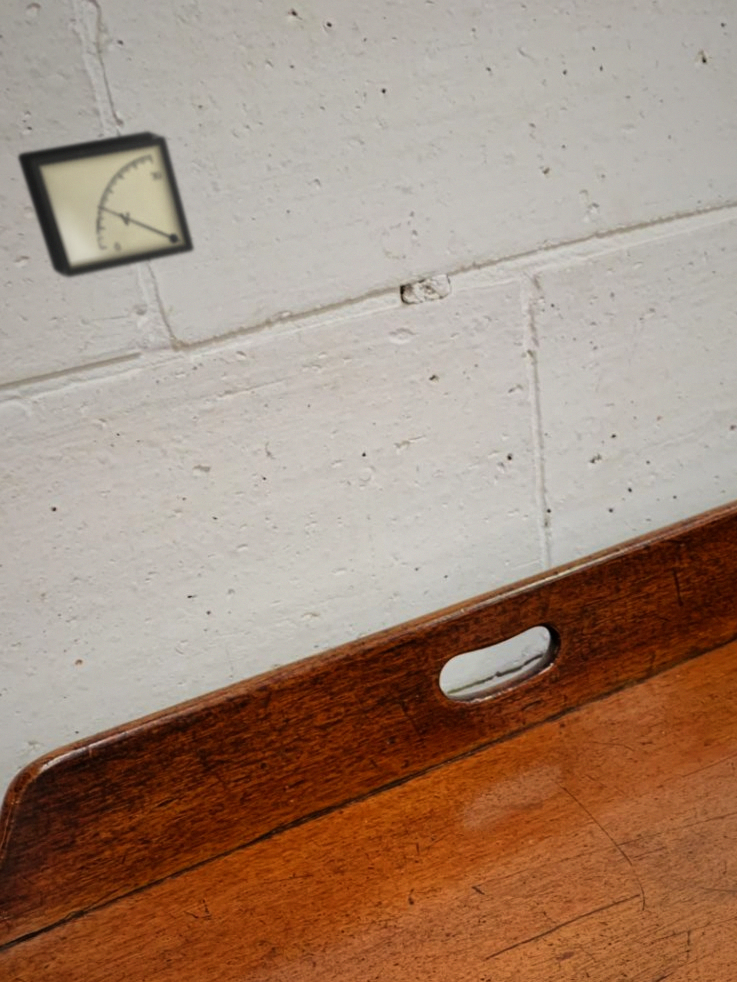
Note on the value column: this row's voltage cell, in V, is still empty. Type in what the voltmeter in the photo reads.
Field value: 10 V
